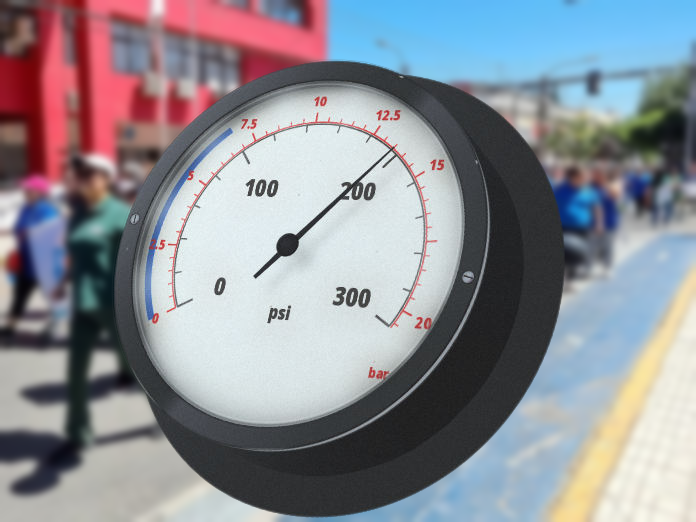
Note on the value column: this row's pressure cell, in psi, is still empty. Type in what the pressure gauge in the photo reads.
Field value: 200 psi
